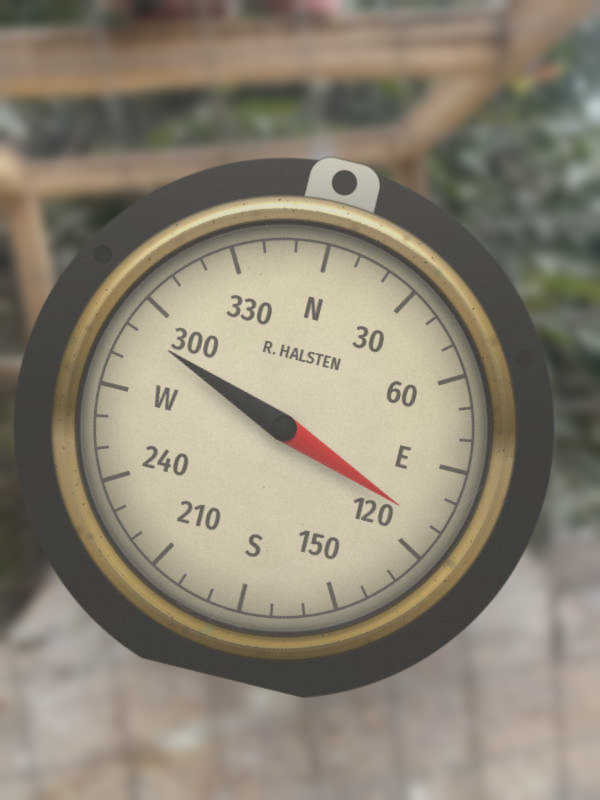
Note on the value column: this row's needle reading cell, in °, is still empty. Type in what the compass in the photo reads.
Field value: 110 °
